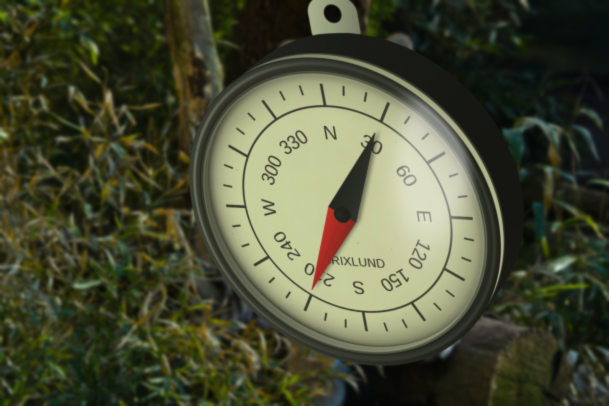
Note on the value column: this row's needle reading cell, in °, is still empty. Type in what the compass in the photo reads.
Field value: 210 °
